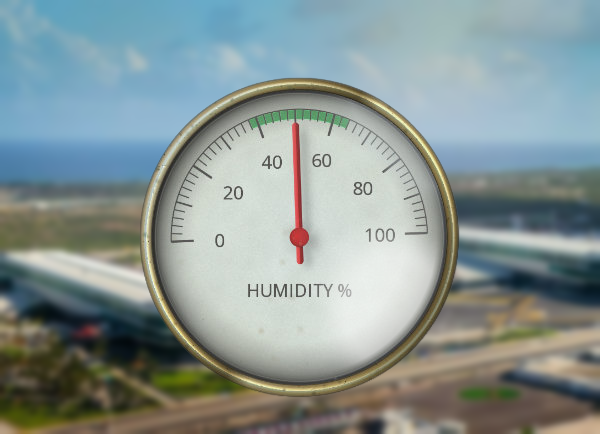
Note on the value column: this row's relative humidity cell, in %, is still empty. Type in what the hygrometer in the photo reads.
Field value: 50 %
